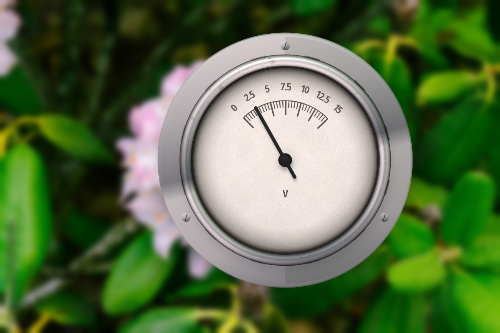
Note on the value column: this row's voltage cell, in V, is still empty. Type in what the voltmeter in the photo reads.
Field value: 2.5 V
